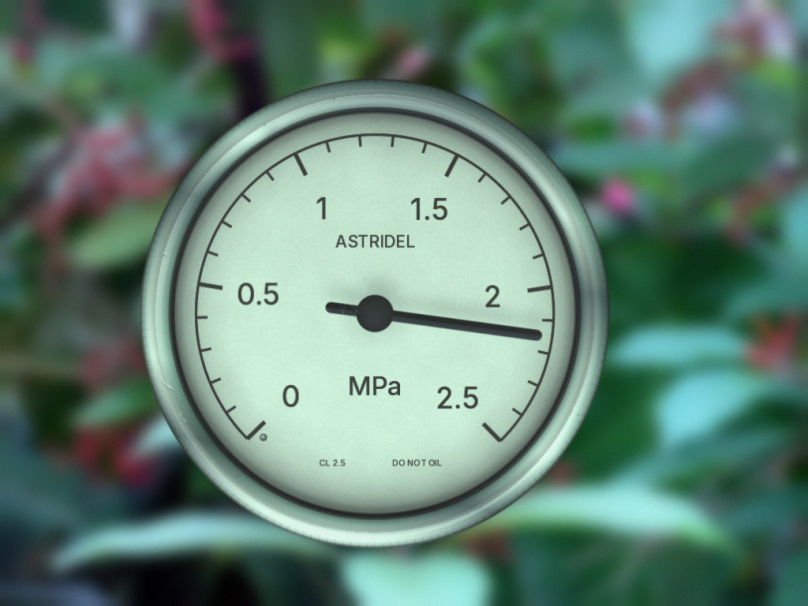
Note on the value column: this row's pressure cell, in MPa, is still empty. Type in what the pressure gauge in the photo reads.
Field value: 2.15 MPa
